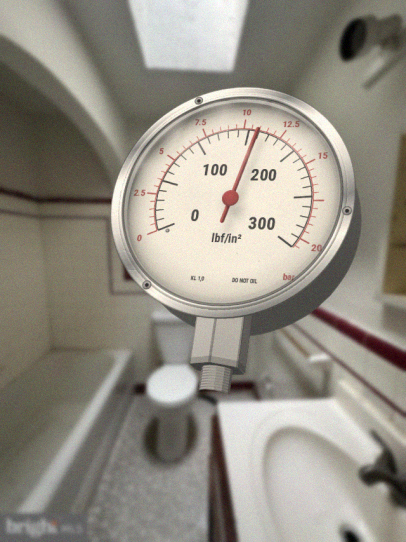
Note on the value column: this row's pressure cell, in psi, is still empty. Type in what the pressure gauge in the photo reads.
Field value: 160 psi
